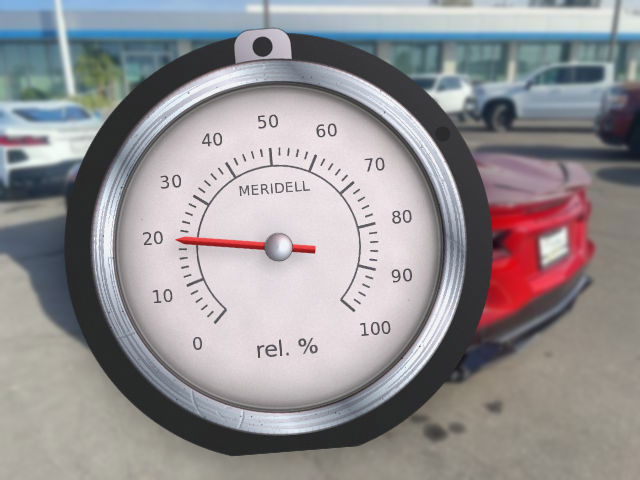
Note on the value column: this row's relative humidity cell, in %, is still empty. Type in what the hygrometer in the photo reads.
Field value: 20 %
